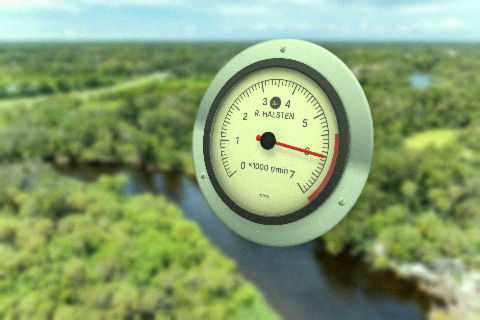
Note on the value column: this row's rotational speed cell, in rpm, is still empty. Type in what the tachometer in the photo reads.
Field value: 6000 rpm
